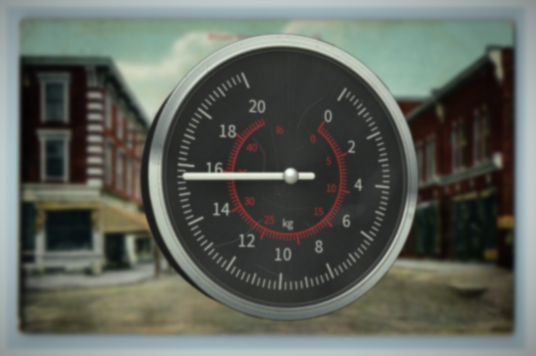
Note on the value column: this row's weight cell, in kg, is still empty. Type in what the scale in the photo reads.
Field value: 15.6 kg
